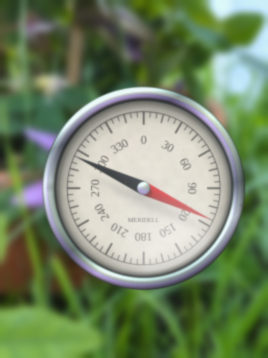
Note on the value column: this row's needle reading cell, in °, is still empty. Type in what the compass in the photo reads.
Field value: 115 °
